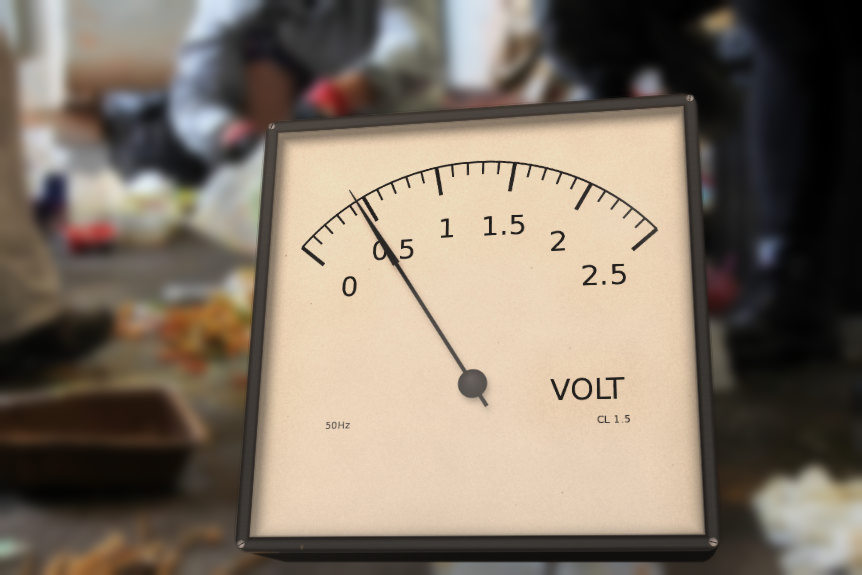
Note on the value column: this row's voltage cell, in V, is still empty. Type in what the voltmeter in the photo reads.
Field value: 0.45 V
